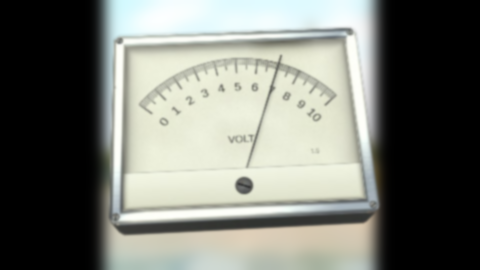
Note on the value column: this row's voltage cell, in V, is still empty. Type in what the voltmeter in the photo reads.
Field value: 7 V
